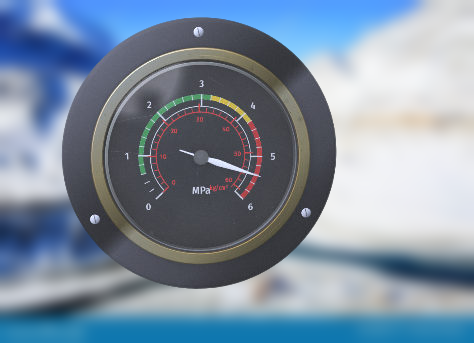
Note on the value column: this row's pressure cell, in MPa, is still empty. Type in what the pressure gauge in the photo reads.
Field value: 5.4 MPa
